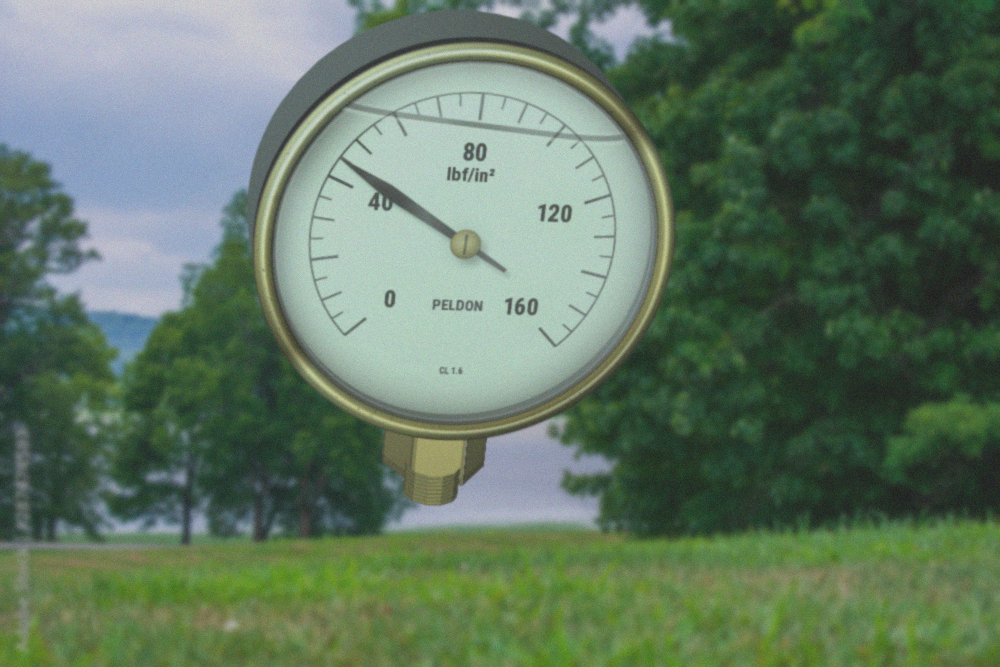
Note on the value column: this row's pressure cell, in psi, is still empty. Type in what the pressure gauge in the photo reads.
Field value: 45 psi
